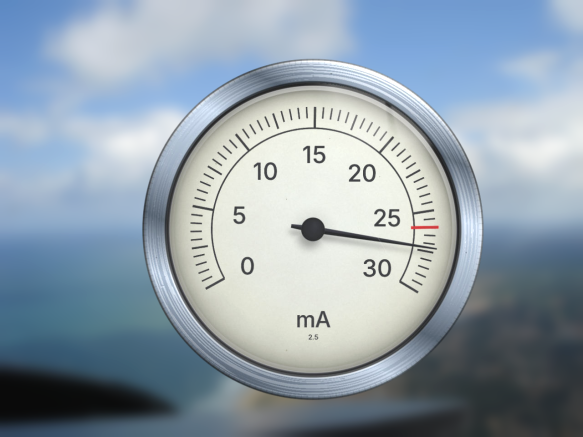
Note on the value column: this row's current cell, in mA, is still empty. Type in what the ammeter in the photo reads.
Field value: 27.25 mA
